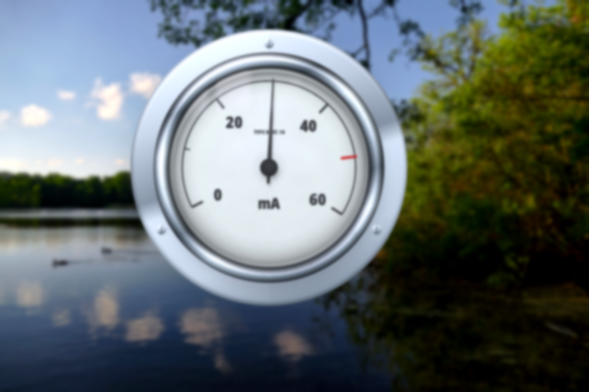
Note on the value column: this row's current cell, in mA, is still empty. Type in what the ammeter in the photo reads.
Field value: 30 mA
